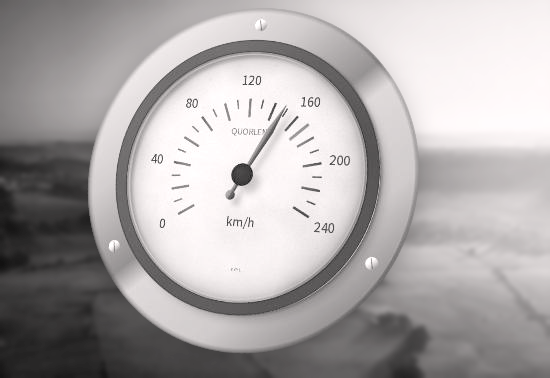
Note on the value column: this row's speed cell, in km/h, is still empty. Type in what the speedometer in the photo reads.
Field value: 150 km/h
